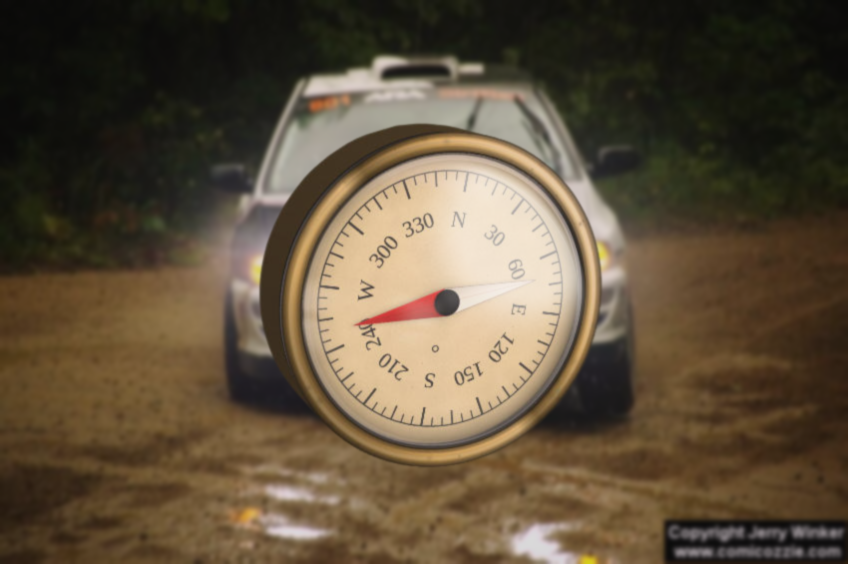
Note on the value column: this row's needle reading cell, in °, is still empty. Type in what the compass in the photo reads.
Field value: 250 °
